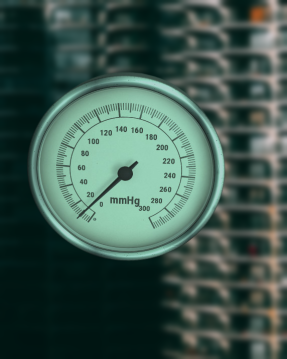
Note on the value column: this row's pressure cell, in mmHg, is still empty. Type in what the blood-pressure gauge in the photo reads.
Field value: 10 mmHg
